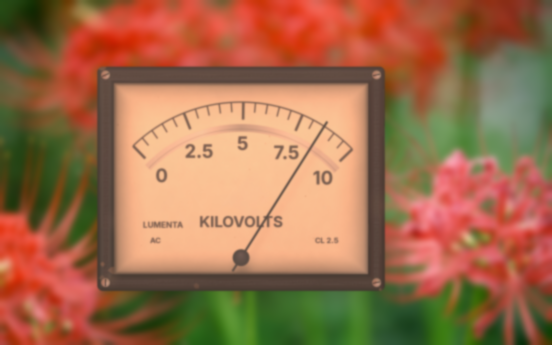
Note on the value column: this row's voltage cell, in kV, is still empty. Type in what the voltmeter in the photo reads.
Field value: 8.5 kV
